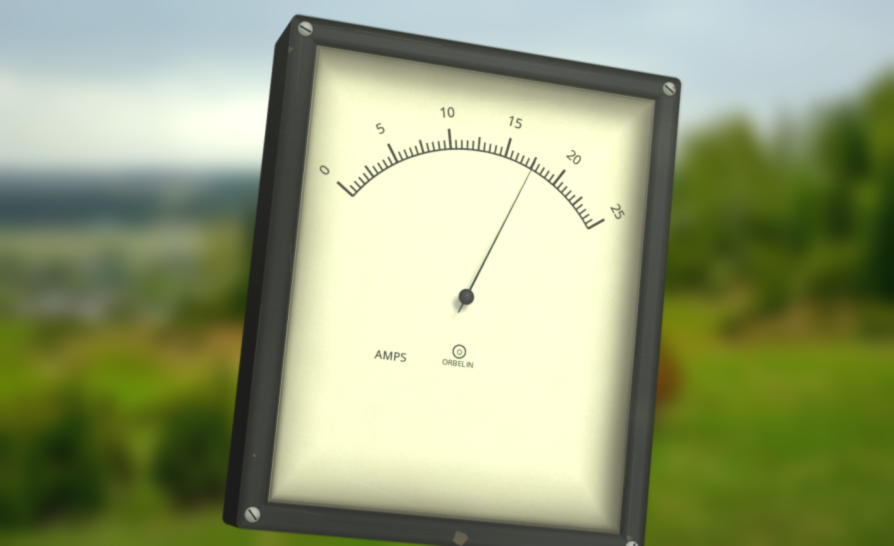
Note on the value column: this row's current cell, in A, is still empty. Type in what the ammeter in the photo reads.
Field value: 17.5 A
